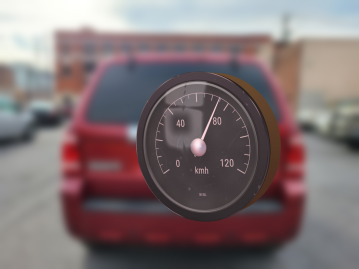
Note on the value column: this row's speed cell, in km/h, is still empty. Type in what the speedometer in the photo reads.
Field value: 75 km/h
